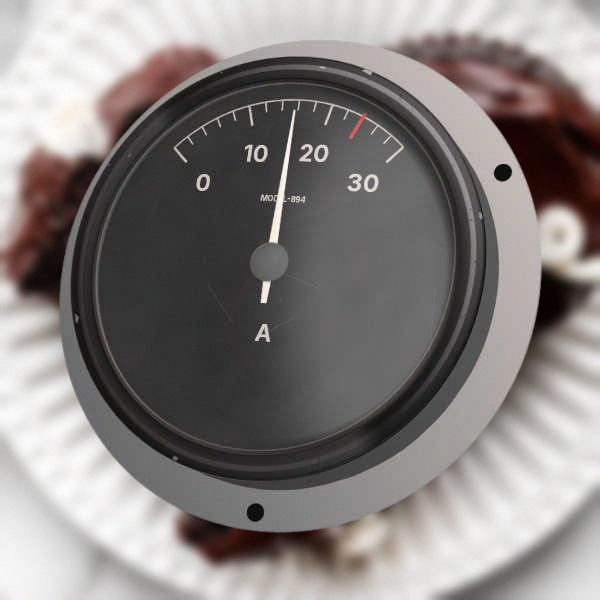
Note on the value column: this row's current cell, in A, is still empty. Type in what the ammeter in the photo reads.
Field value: 16 A
